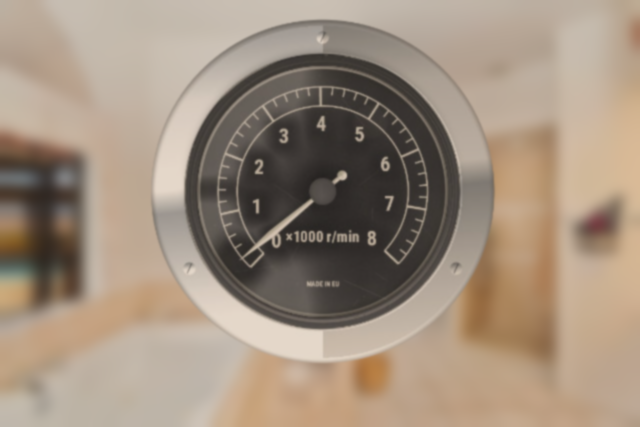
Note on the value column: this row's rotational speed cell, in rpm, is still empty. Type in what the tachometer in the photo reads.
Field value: 200 rpm
